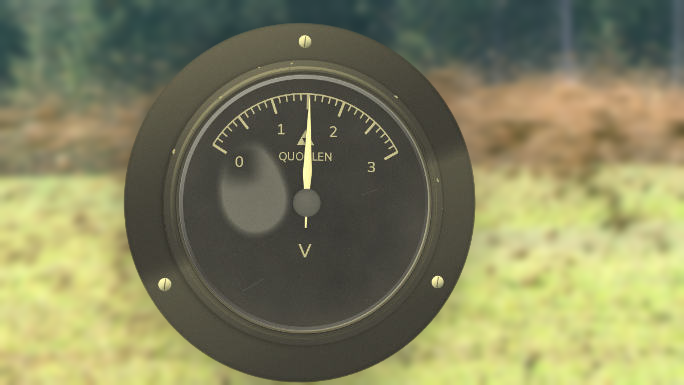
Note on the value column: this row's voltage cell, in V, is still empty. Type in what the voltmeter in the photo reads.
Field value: 1.5 V
